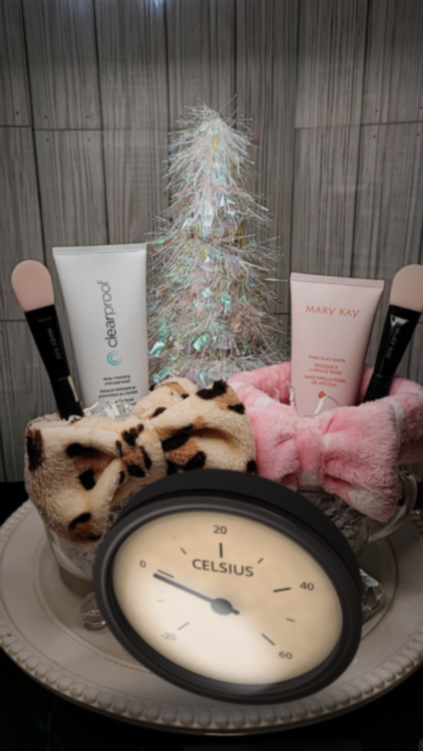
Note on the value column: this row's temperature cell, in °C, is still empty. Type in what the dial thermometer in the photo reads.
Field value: 0 °C
